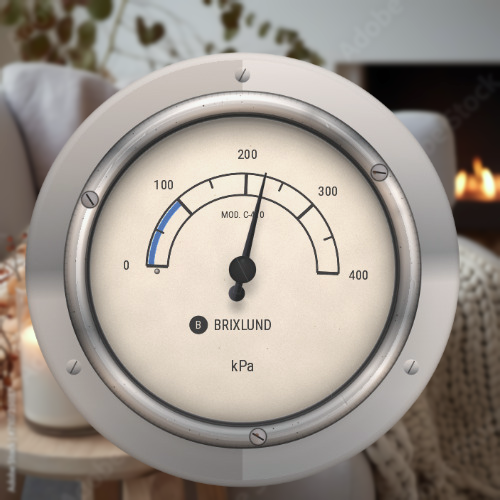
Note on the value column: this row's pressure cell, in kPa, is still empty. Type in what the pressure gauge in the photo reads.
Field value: 225 kPa
